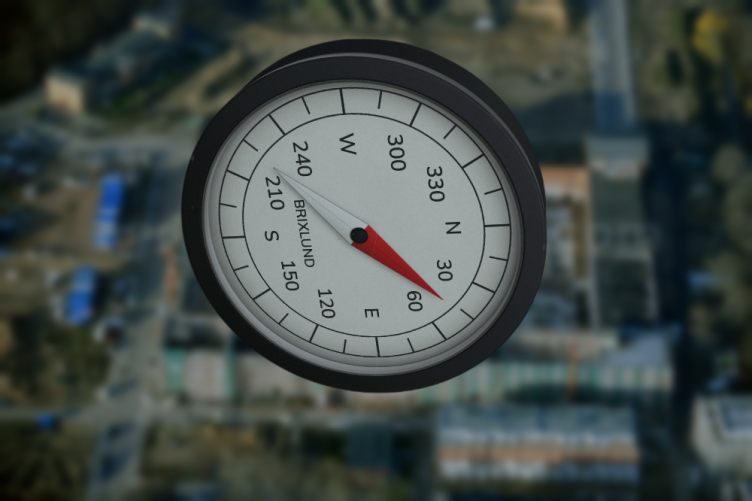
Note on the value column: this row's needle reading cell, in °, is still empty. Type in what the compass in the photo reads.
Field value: 45 °
